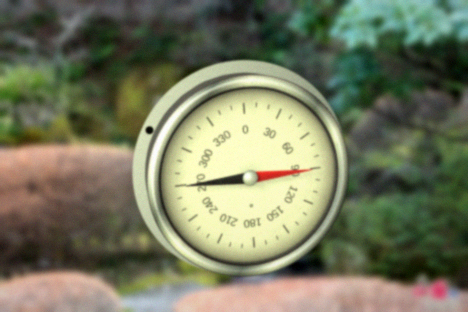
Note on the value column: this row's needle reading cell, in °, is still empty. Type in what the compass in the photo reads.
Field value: 90 °
